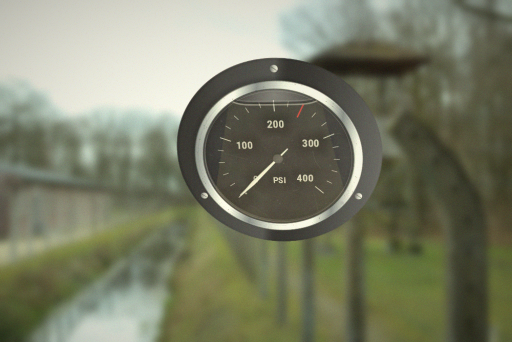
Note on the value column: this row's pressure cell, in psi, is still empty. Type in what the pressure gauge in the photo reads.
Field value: 0 psi
